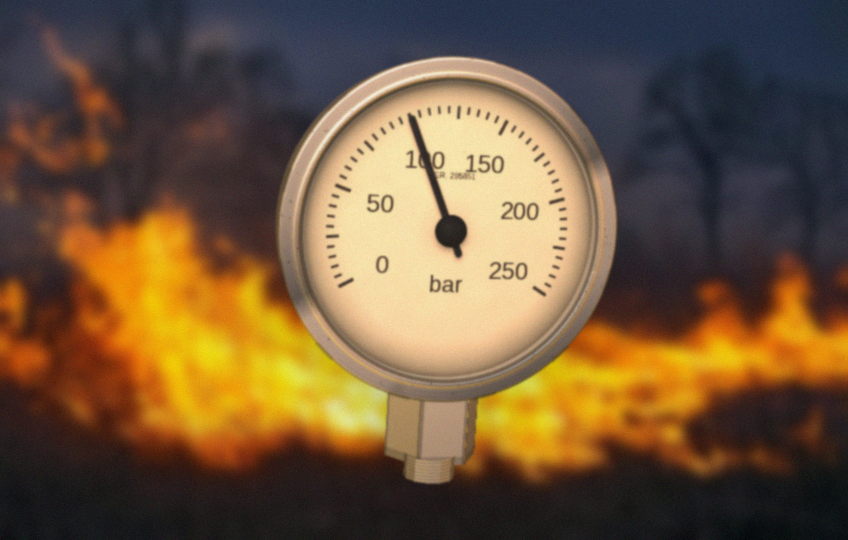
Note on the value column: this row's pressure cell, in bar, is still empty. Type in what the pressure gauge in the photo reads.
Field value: 100 bar
